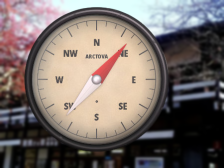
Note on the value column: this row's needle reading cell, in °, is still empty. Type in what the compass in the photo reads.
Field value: 40 °
